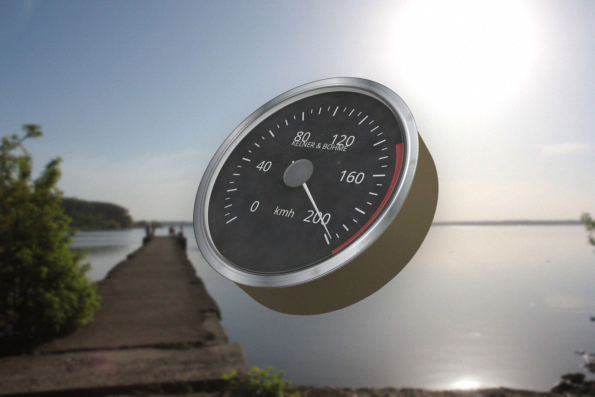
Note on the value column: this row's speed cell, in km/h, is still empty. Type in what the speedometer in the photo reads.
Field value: 197.5 km/h
